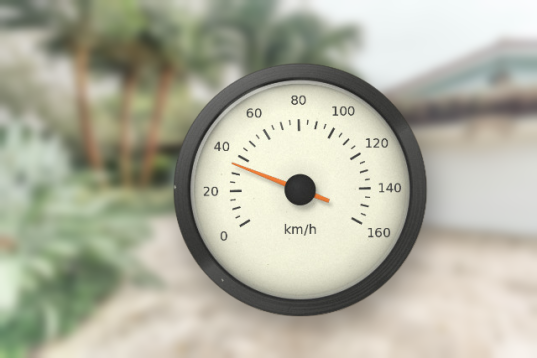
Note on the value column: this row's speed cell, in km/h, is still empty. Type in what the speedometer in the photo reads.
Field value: 35 km/h
